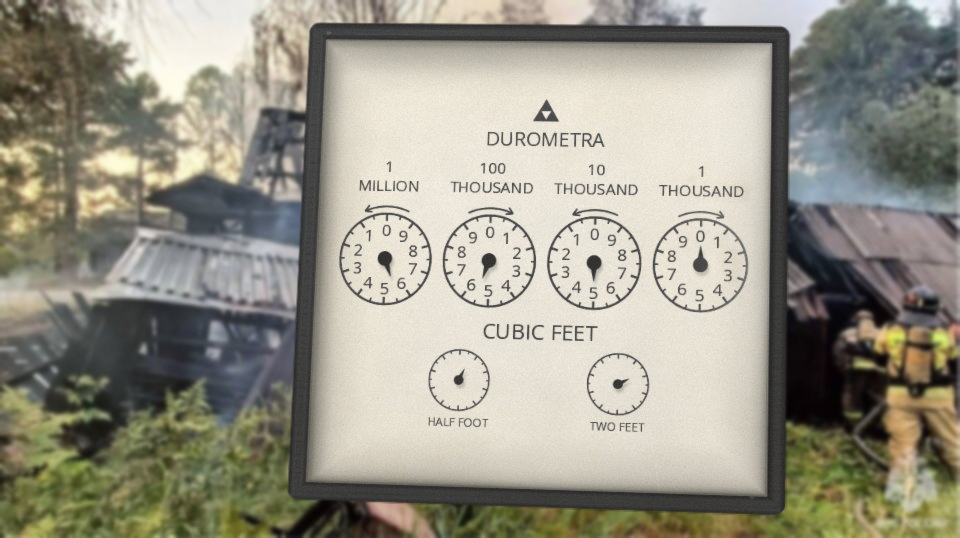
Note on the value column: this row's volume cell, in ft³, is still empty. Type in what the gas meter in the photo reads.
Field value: 555000 ft³
